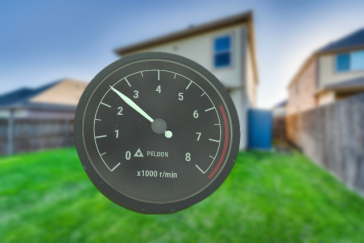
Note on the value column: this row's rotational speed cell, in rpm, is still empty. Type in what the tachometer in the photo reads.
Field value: 2500 rpm
